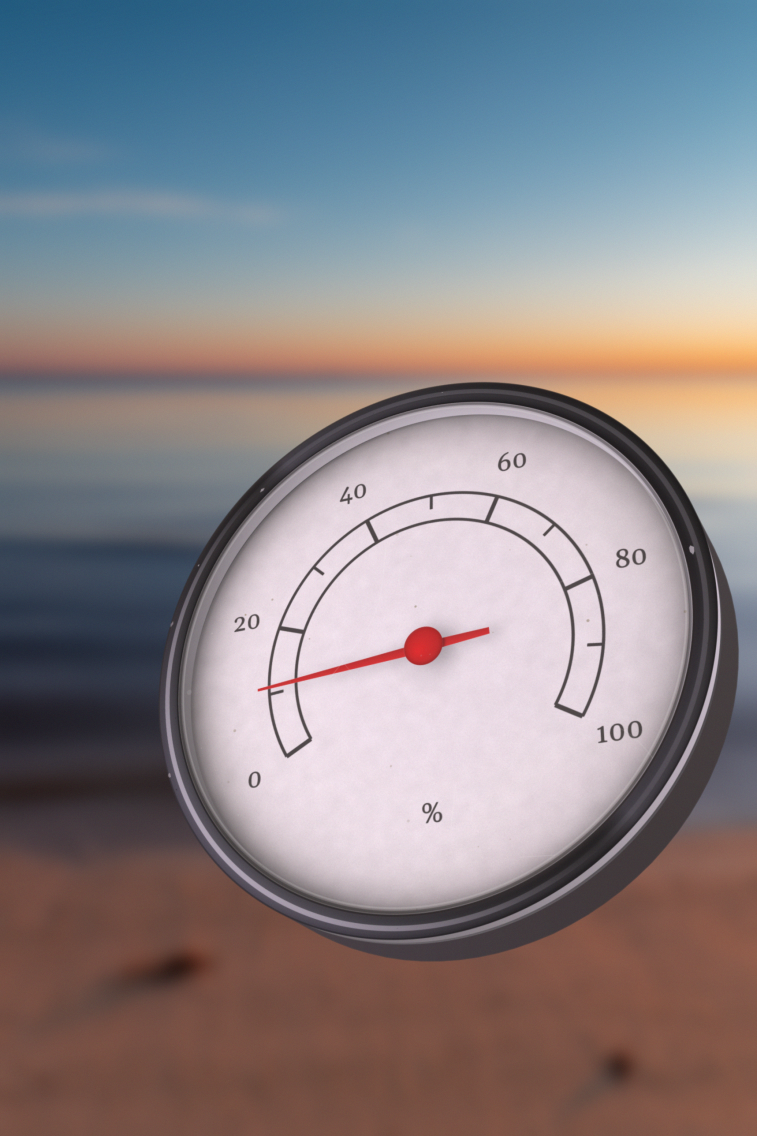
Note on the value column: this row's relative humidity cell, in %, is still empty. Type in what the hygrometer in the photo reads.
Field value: 10 %
